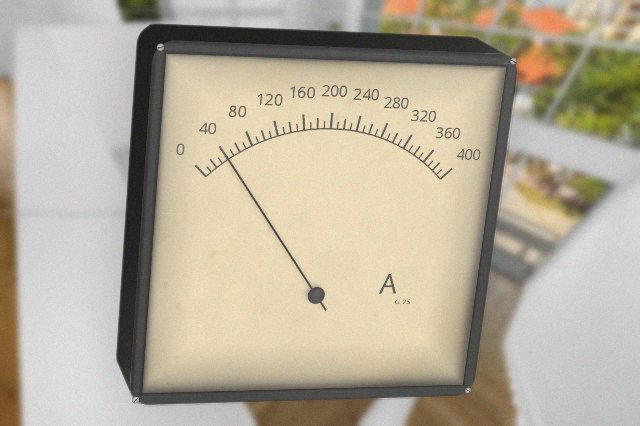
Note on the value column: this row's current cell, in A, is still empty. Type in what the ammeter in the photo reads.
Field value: 40 A
